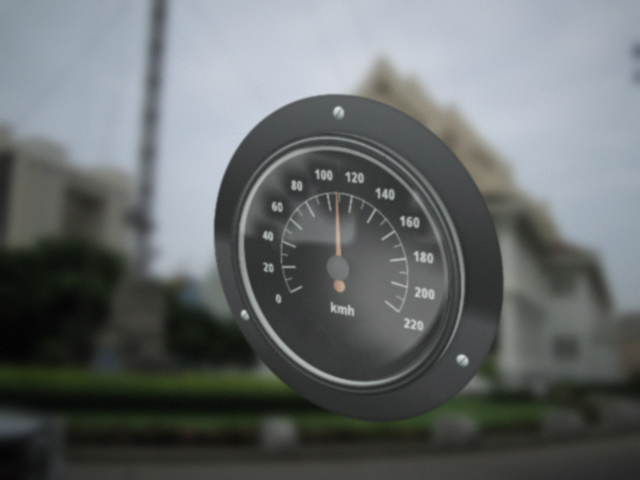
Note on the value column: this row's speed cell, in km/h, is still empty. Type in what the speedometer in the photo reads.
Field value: 110 km/h
